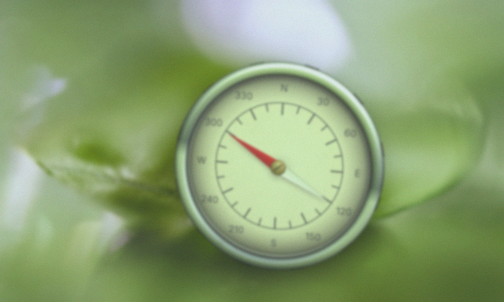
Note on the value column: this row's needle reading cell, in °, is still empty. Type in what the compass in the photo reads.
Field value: 300 °
